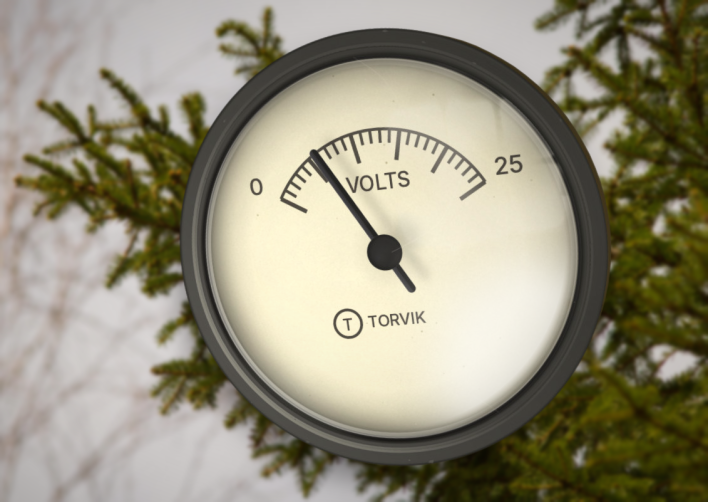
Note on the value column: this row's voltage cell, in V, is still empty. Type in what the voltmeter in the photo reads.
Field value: 6 V
